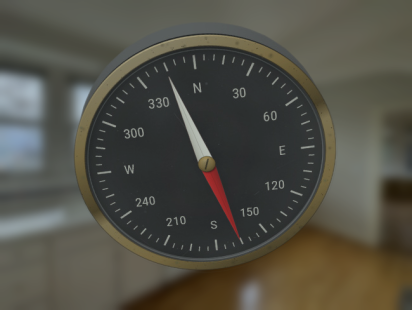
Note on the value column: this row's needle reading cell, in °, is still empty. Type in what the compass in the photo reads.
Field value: 165 °
